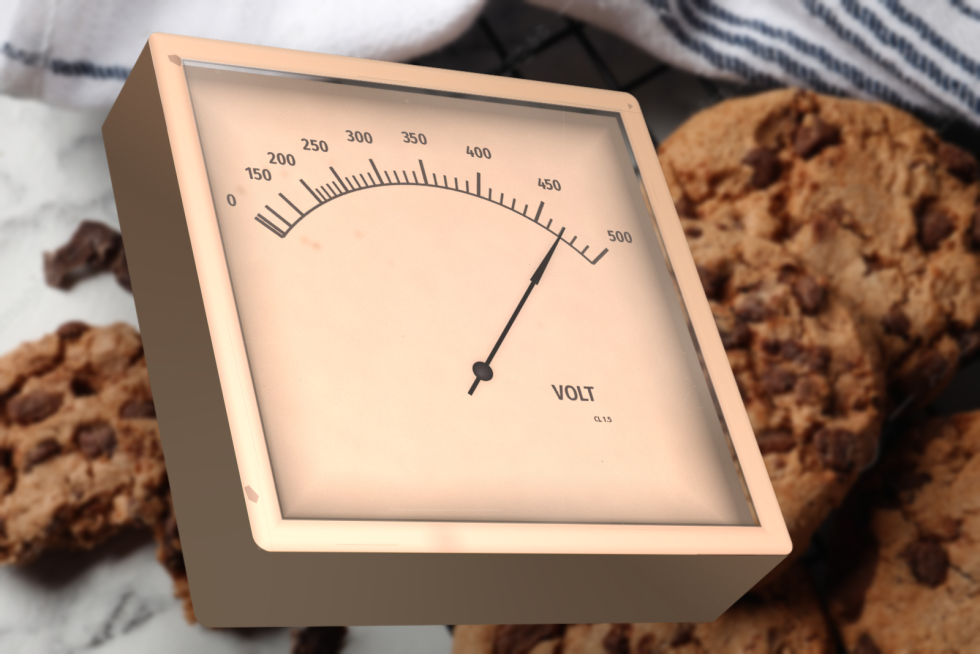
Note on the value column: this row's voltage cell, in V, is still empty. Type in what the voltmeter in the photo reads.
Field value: 470 V
